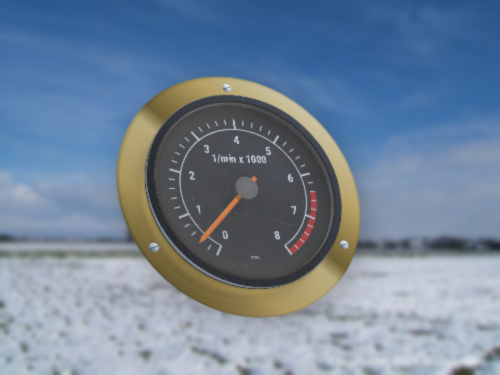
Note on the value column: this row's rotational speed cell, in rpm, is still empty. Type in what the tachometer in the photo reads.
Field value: 400 rpm
